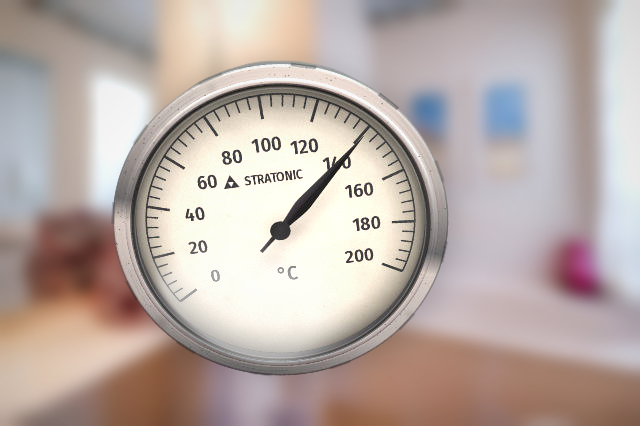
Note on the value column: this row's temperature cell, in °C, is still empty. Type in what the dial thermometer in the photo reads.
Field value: 140 °C
